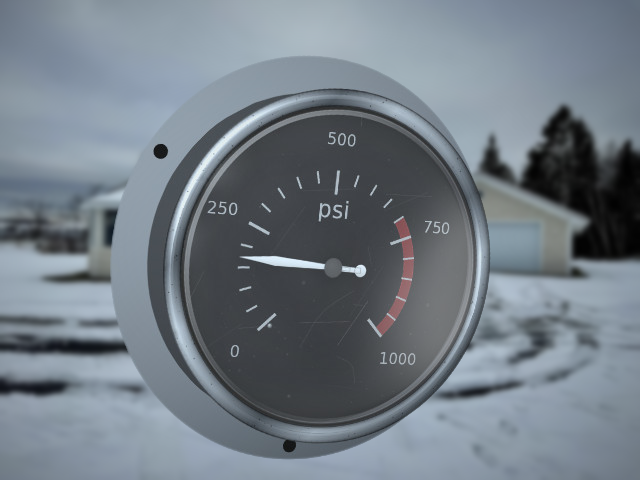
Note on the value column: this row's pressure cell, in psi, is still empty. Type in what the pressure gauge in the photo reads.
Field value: 175 psi
